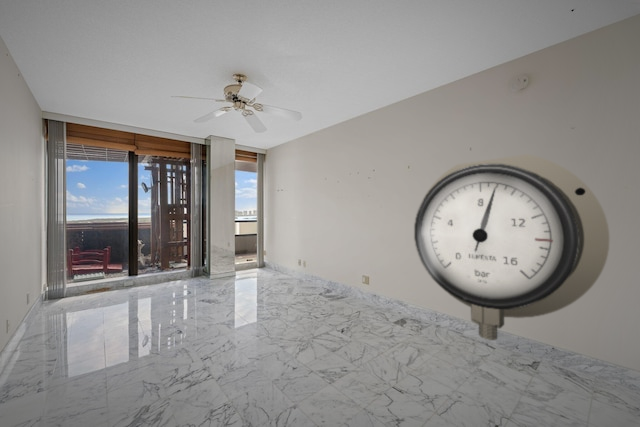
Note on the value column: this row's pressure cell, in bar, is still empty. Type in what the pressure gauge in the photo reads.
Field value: 9 bar
